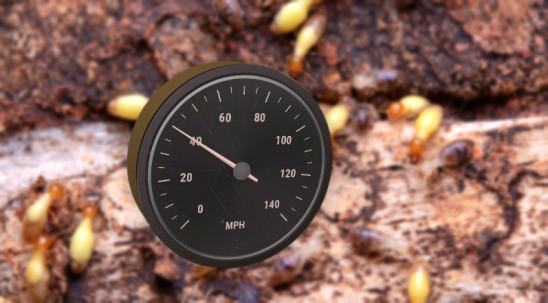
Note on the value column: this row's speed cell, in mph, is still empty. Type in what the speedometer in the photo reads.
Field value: 40 mph
